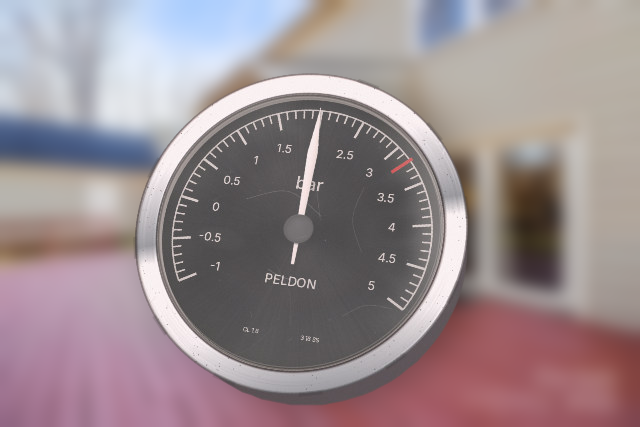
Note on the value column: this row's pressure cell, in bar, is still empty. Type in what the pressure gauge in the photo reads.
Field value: 2 bar
